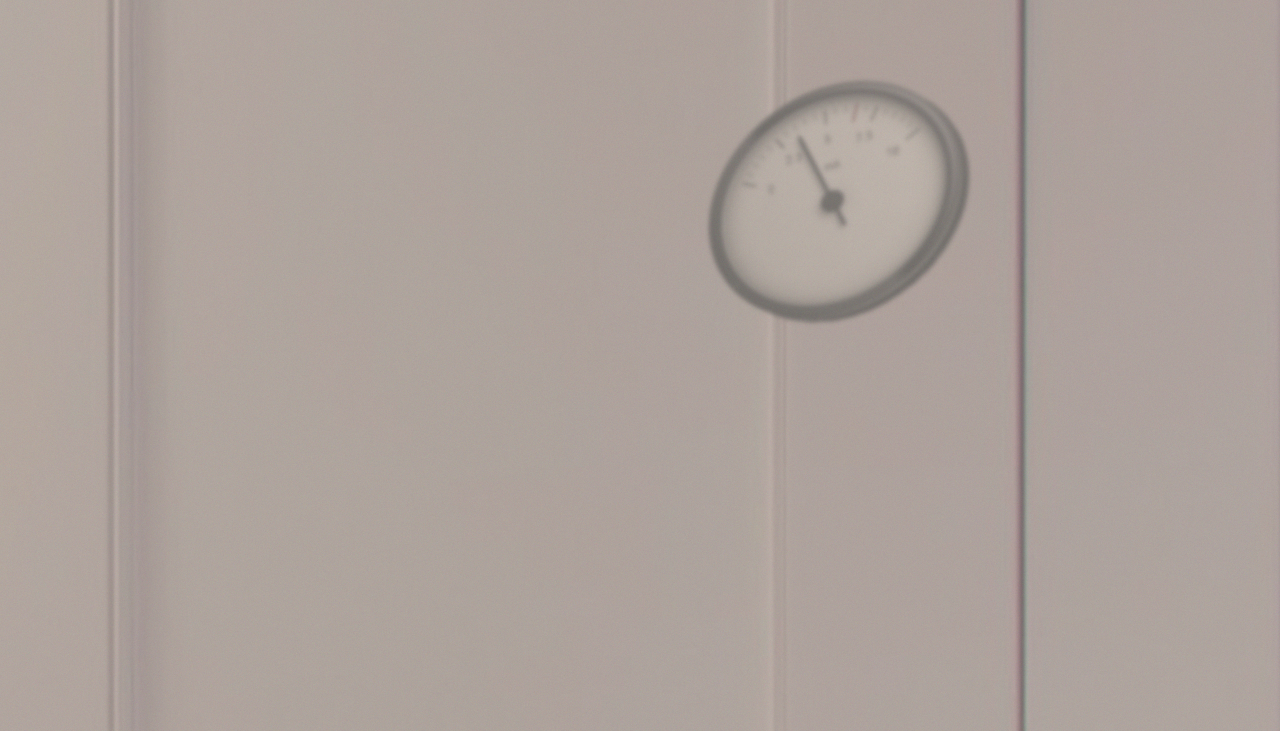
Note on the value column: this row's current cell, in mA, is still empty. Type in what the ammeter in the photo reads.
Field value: 3.5 mA
